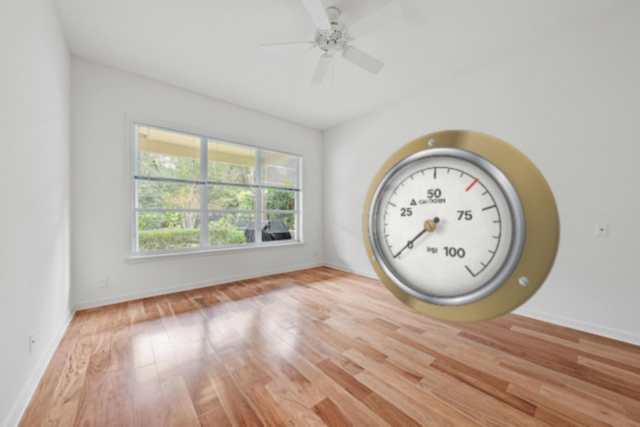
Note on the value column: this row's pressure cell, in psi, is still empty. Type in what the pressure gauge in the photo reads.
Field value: 0 psi
